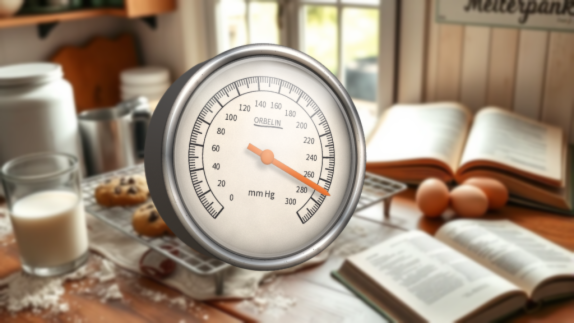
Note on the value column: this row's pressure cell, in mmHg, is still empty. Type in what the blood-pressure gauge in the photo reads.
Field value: 270 mmHg
